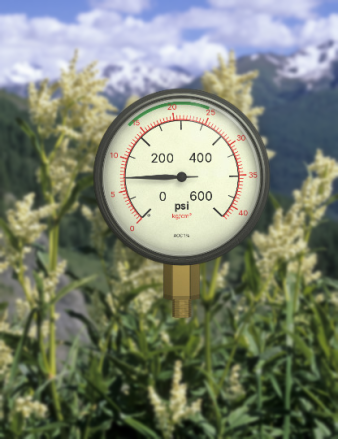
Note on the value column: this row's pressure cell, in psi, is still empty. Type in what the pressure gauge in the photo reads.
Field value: 100 psi
